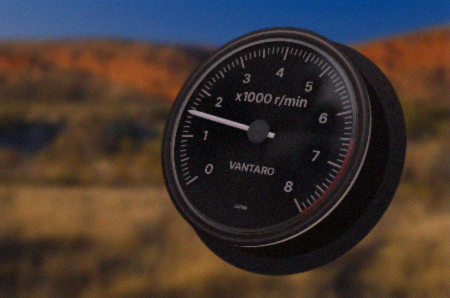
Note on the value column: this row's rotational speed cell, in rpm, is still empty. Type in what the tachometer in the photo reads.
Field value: 1500 rpm
